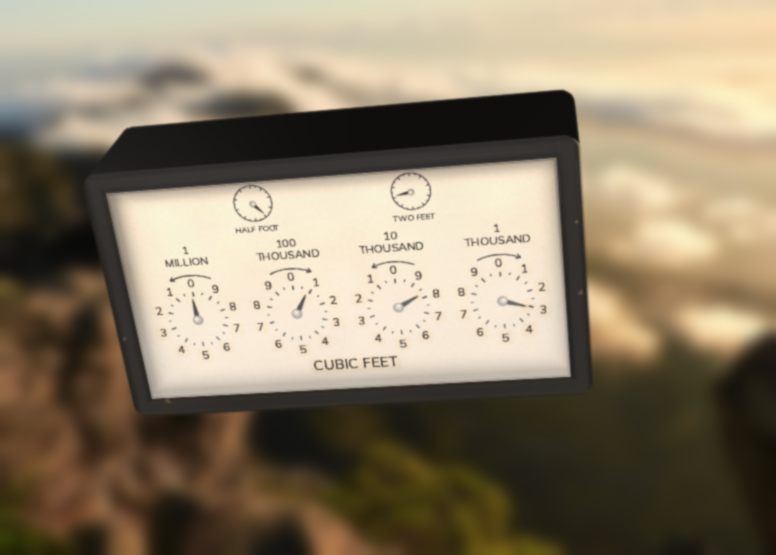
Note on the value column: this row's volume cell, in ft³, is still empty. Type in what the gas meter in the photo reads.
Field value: 8300 ft³
